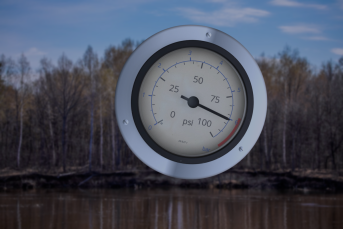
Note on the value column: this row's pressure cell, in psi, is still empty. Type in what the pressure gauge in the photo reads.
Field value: 87.5 psi
